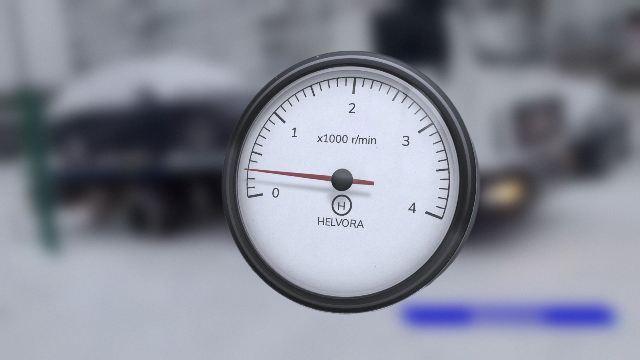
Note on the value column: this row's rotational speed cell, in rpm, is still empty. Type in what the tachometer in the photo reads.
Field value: 300 rpm
